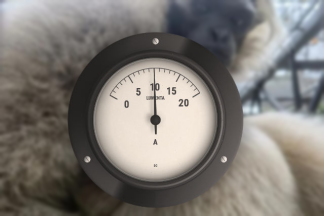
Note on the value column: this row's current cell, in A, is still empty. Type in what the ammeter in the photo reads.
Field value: 10 A
